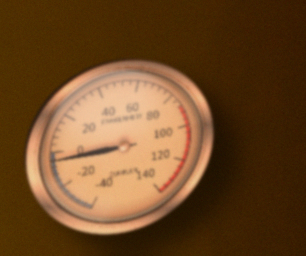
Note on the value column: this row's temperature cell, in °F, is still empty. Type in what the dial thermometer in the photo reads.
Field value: -4 °F
